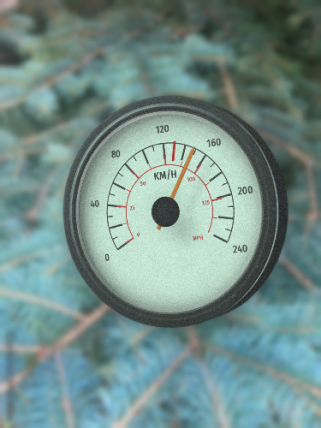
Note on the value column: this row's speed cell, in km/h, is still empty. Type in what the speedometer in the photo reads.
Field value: 150 km/h
